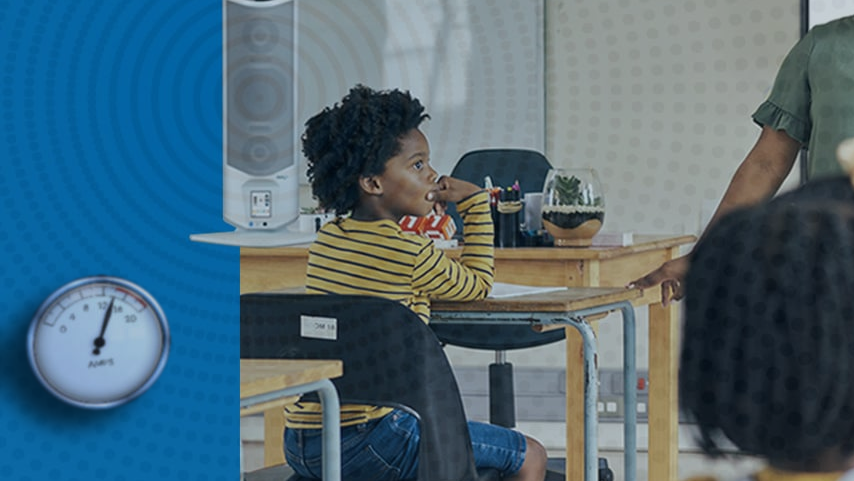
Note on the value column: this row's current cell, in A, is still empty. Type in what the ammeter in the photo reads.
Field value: 14 A
